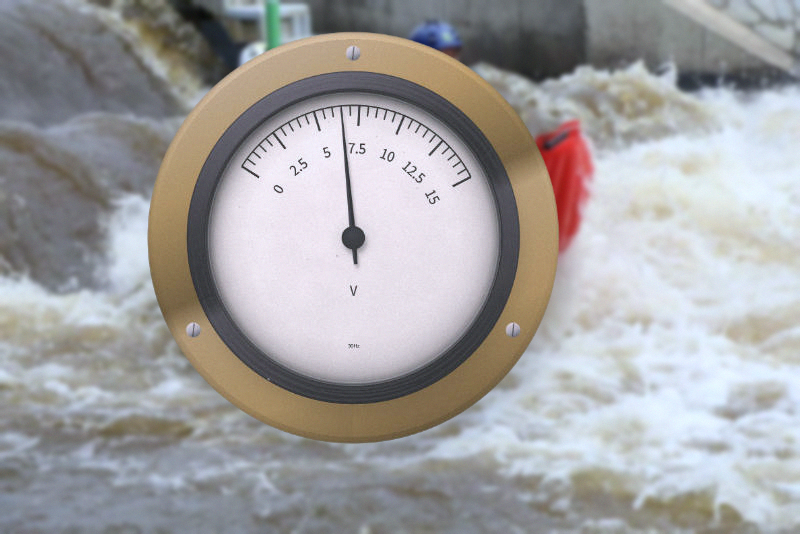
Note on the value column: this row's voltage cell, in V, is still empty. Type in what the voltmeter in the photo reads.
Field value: 6.5 V
